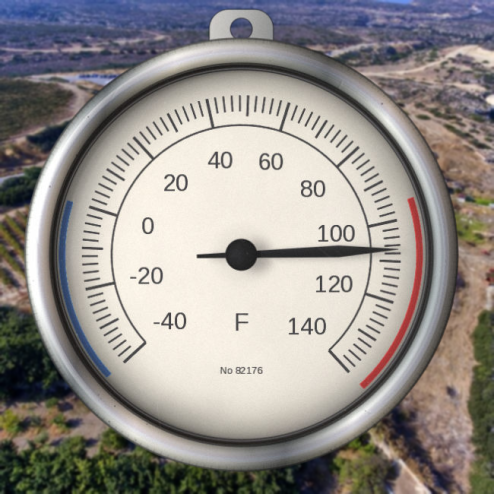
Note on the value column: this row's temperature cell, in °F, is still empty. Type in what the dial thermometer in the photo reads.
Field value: 107 °F
